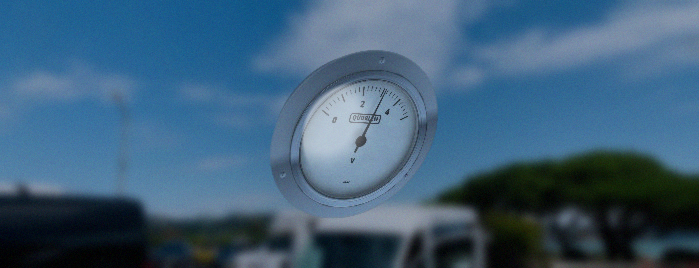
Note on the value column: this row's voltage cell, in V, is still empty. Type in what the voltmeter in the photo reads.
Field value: 3 V
